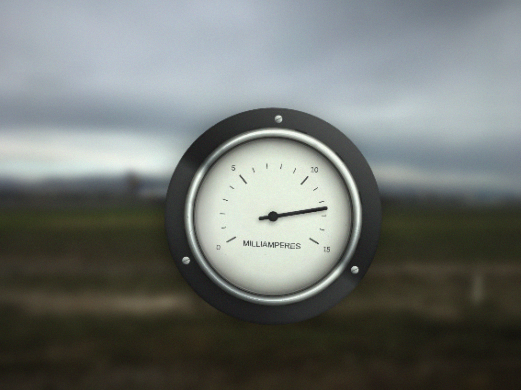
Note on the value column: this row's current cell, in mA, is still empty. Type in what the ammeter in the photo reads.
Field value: 12.5 mA
